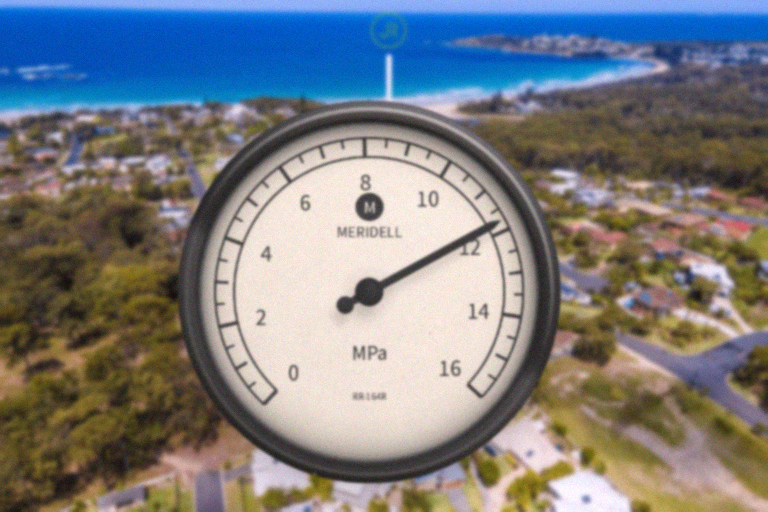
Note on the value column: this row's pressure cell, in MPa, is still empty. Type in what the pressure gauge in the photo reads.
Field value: 11.75 MPa
